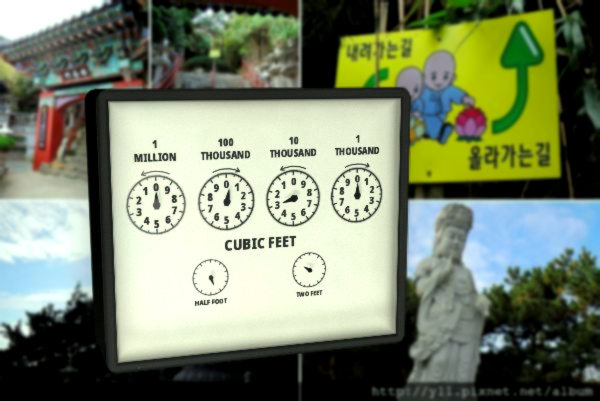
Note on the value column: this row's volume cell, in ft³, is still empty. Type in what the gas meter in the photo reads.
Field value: 3000 ft³
